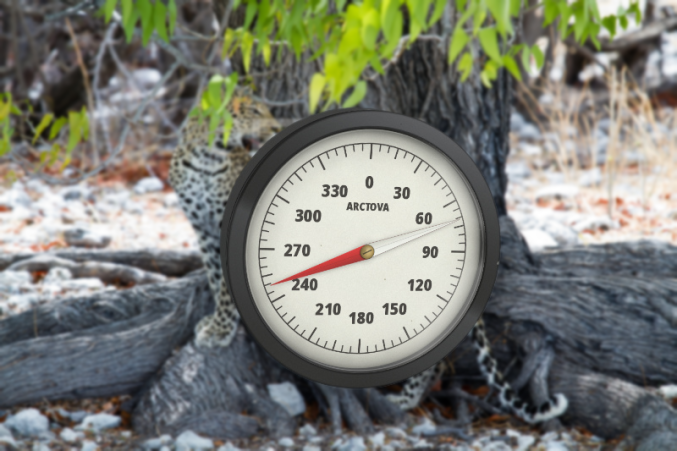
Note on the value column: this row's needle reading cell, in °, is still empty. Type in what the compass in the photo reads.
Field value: 250 °
